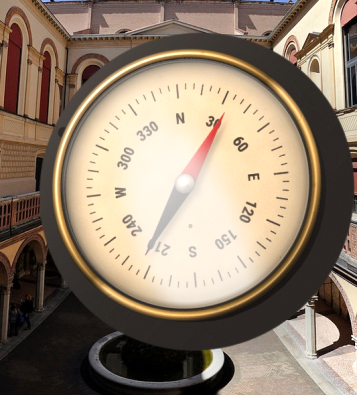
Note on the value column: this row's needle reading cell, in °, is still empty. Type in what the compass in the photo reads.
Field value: 35 °
